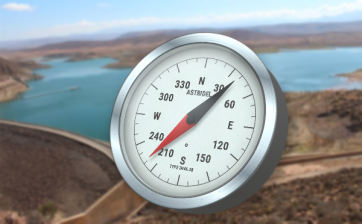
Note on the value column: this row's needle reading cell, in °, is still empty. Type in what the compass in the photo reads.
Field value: 220 °
